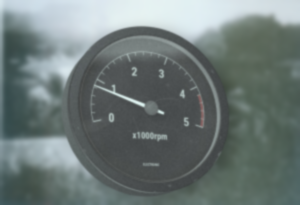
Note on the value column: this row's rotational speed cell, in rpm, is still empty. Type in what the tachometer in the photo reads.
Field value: 800 rpm
